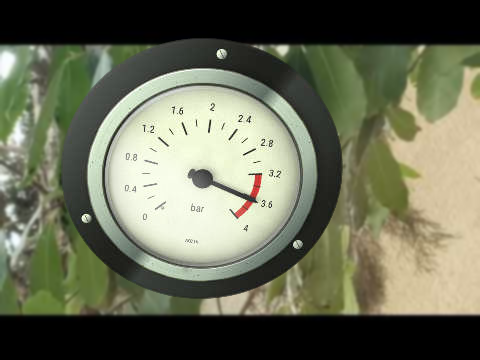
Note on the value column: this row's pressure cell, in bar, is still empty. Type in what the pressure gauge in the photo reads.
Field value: 3.6 bar
